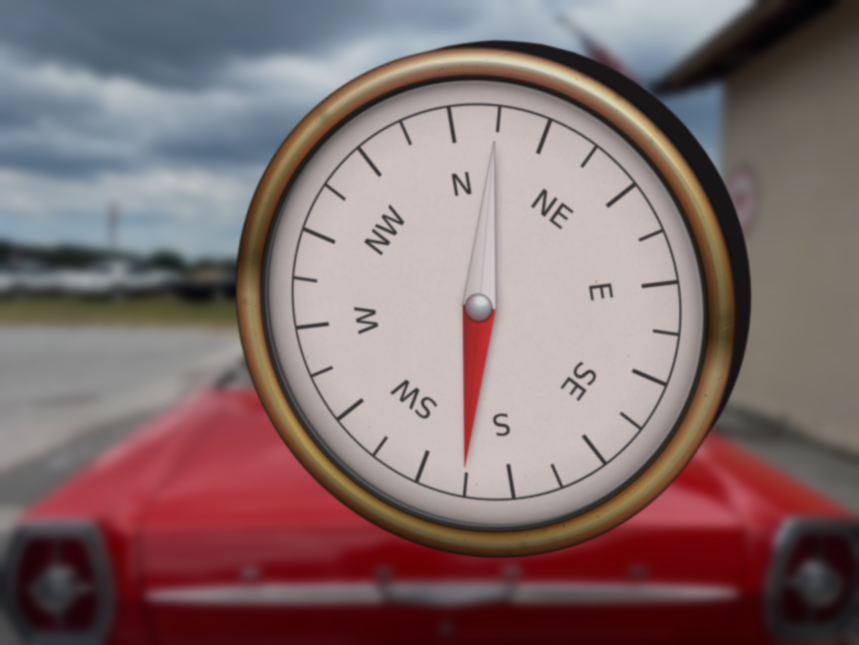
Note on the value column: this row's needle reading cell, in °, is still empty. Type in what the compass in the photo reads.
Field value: 195 °
